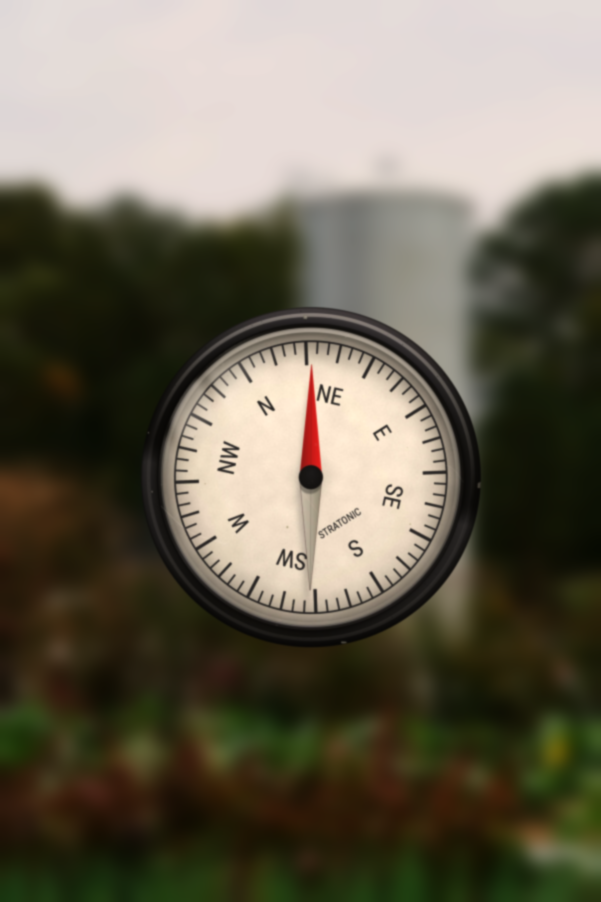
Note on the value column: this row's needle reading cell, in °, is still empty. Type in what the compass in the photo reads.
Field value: 32.5 °
